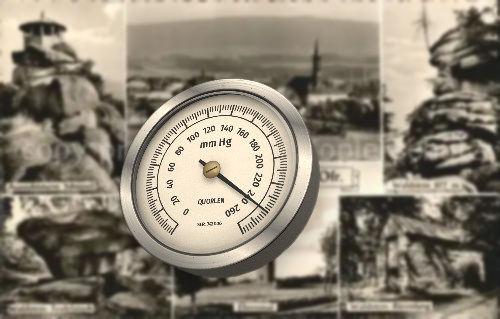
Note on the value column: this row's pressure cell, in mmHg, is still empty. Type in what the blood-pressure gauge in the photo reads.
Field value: 240 mmHg
